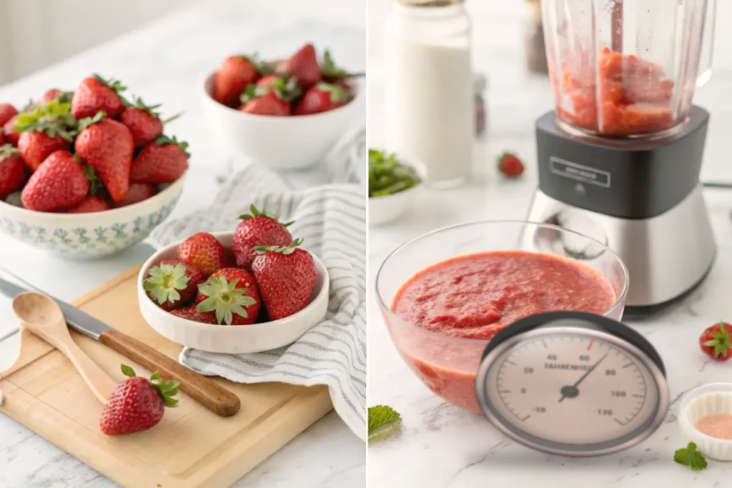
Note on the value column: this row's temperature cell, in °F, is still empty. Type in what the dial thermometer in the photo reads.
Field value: 68 °F
